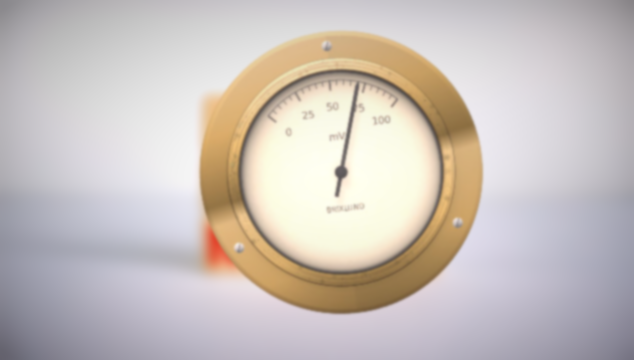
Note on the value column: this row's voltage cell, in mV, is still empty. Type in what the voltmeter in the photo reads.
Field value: 70 mV
